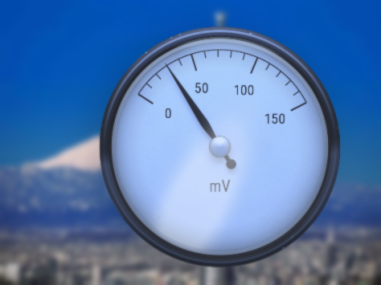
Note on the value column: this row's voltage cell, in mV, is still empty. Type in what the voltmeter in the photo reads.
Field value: 30 mV
